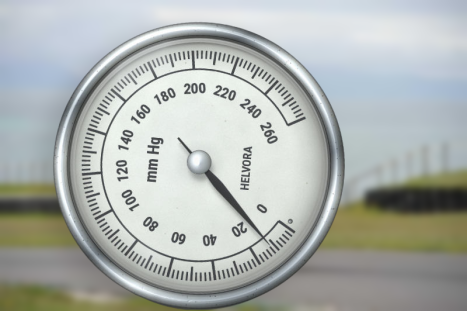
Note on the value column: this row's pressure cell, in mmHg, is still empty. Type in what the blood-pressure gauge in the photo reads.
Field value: 12 mmHg
